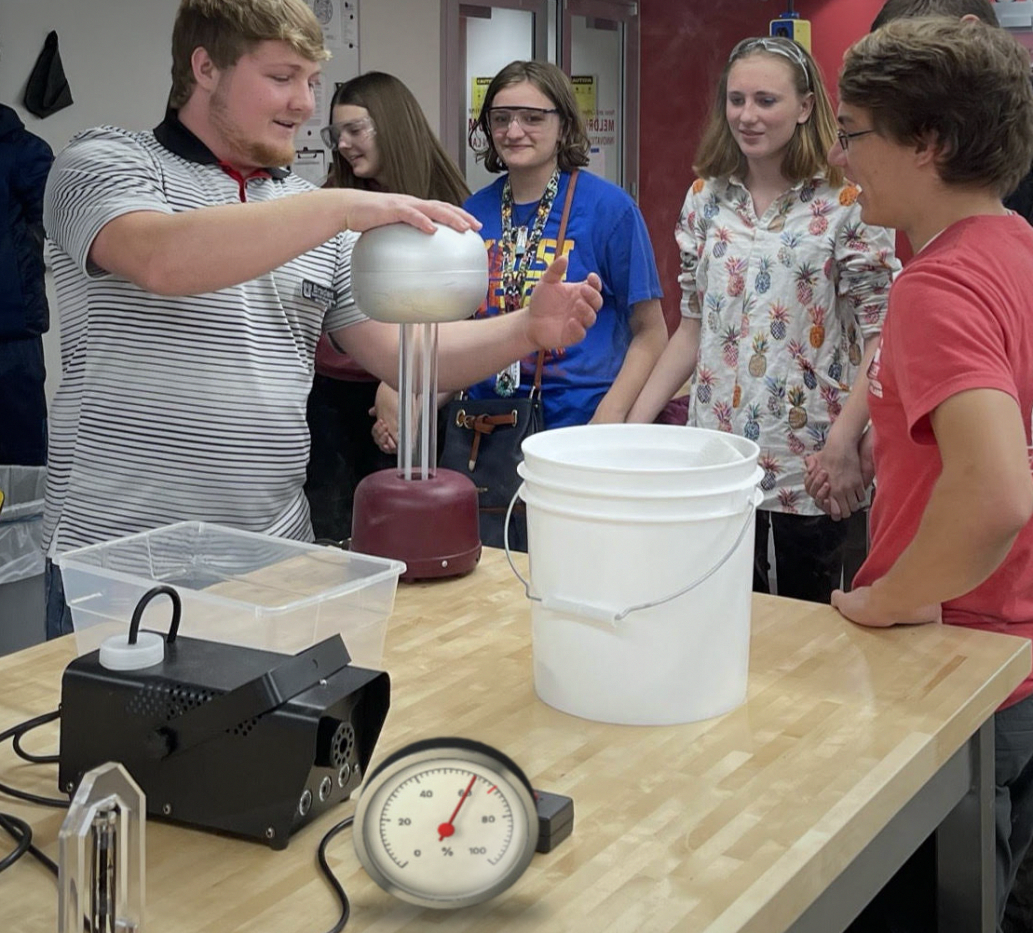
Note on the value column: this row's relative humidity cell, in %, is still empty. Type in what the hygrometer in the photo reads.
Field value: 60 %
